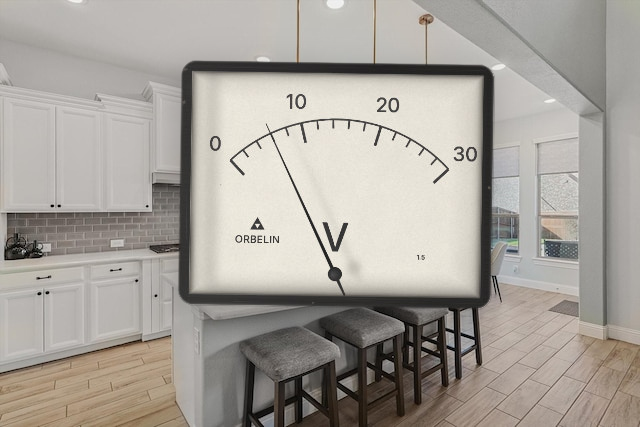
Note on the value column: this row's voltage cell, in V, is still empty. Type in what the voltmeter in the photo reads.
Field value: 6 V
